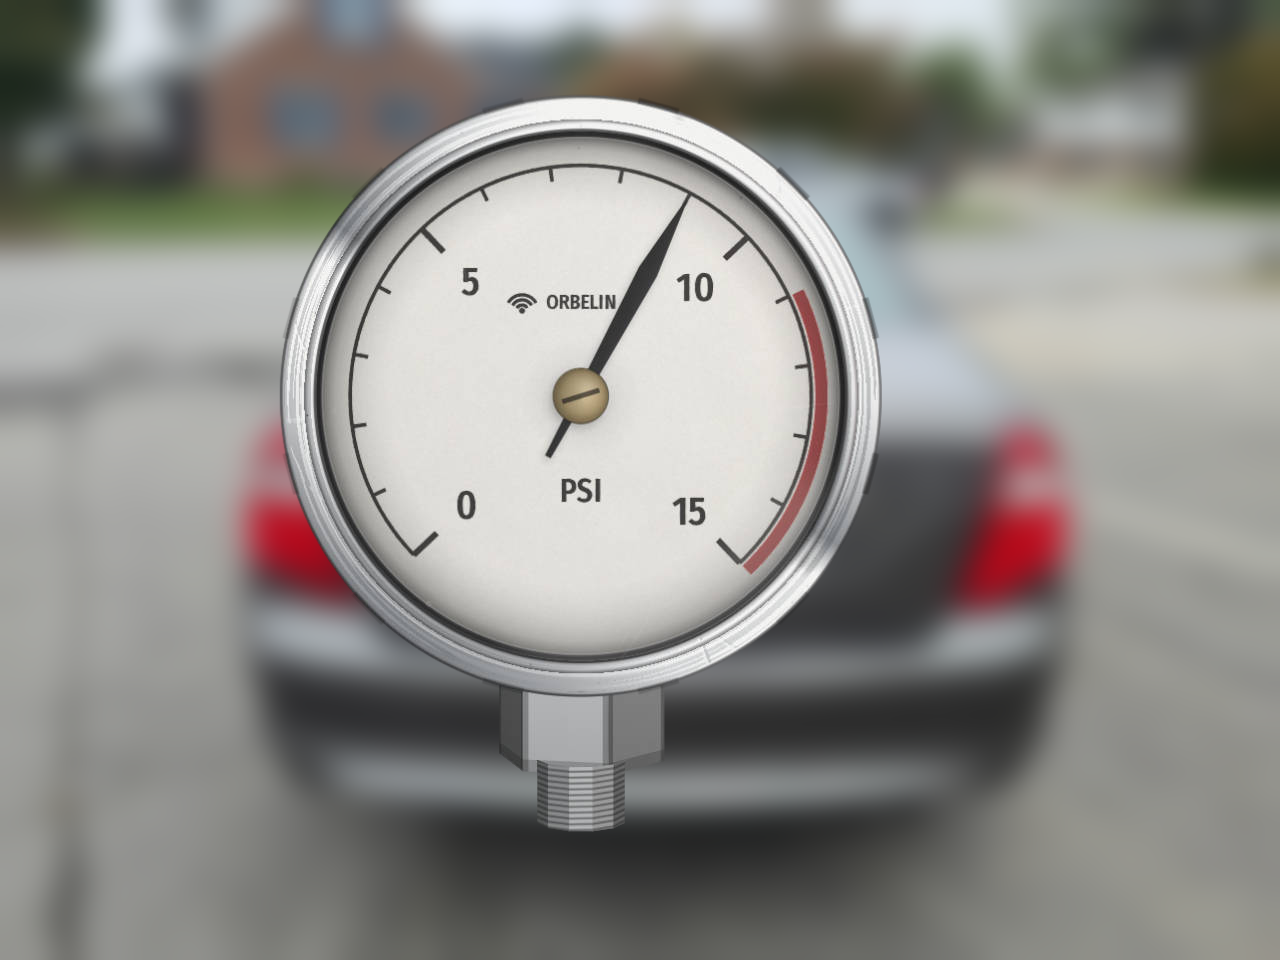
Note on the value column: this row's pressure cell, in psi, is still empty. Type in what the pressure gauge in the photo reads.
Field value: 9 psi
